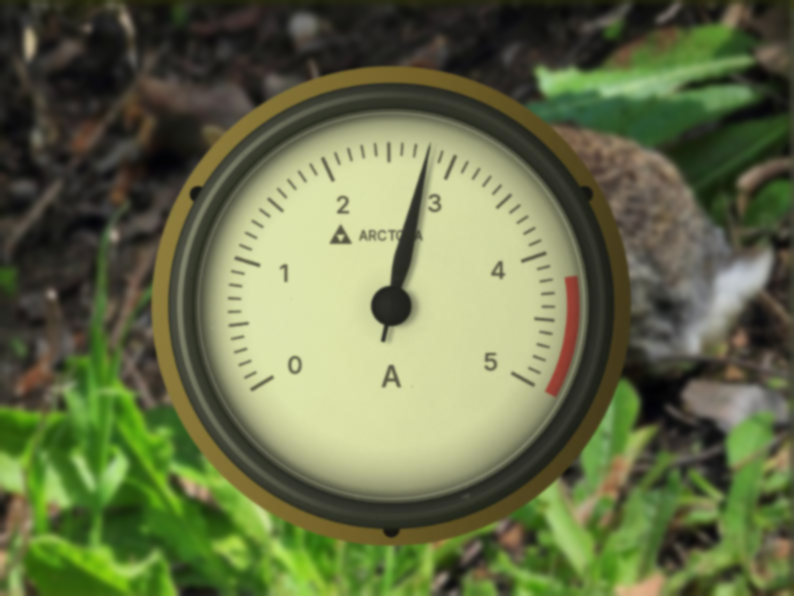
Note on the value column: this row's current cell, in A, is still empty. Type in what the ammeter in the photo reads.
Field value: 2.8 A
